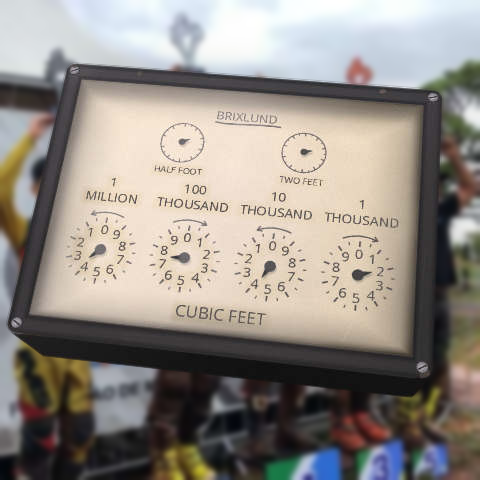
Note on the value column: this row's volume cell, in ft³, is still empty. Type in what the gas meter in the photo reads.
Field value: 374200 ft³
